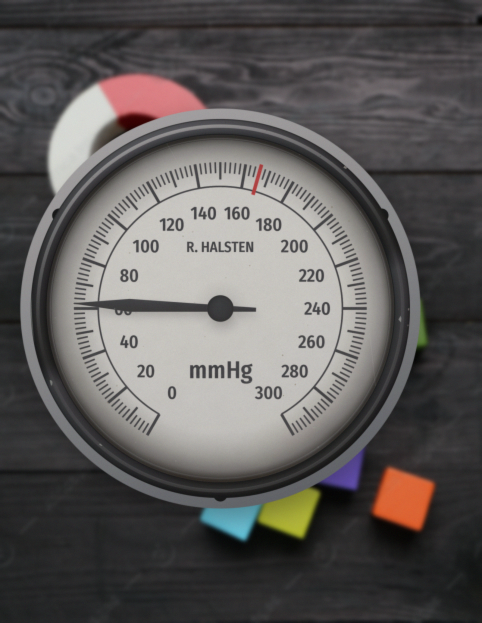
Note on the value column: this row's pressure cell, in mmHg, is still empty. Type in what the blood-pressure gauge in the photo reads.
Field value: 62 mmHg
